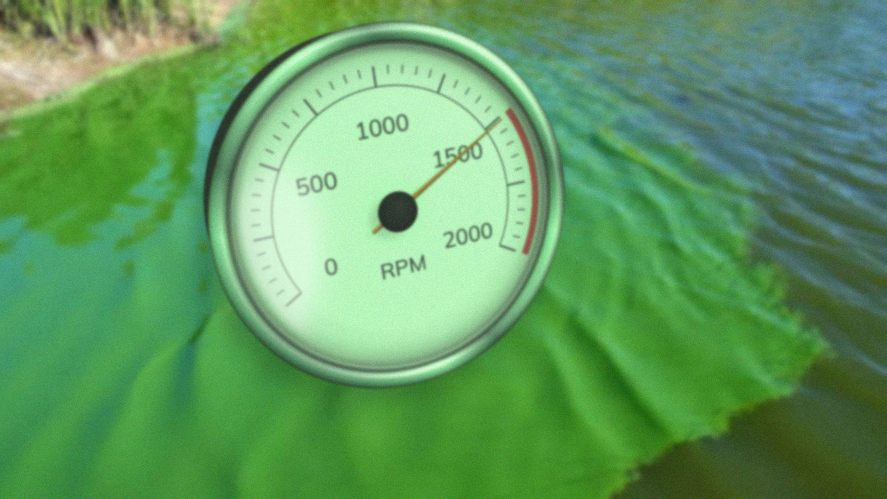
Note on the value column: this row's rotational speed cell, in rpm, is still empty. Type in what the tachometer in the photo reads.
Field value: 1500 rpm
